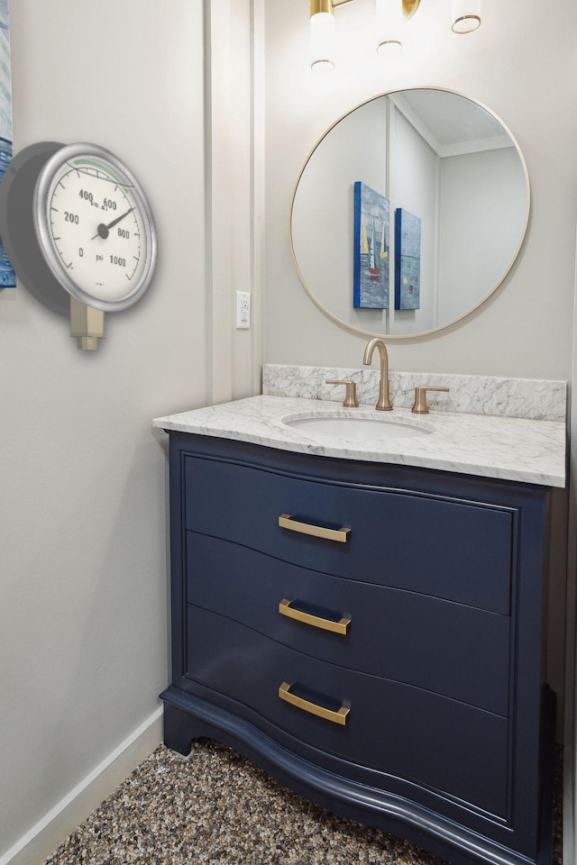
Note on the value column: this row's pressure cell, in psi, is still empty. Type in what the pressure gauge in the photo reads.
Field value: 700 psi
